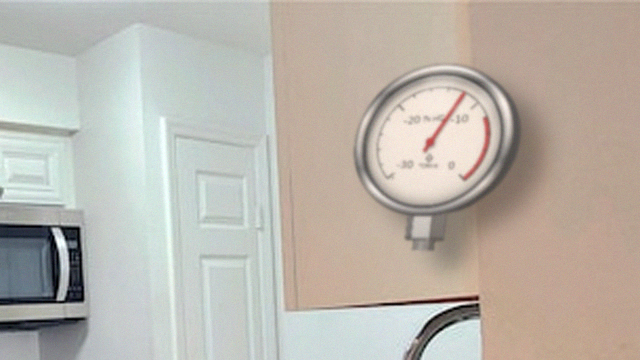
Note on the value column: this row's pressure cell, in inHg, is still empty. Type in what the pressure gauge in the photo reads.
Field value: -12 inHg
